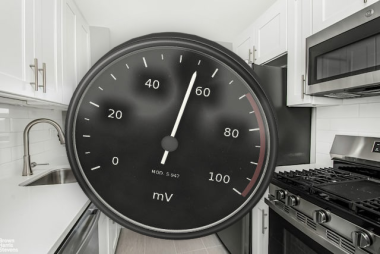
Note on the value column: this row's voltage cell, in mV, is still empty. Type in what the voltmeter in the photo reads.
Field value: 55 mV
